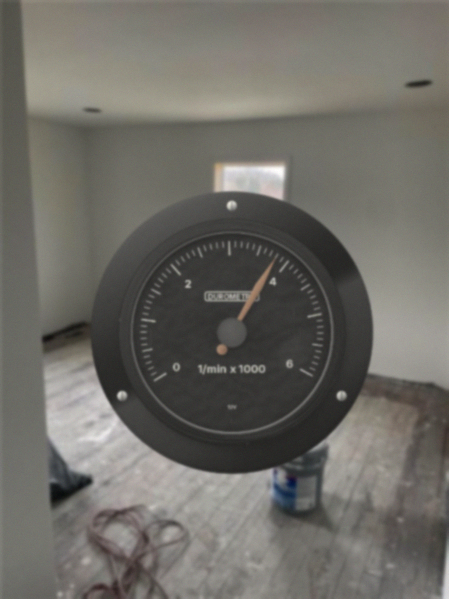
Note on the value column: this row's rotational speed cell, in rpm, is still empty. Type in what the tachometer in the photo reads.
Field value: 3800 rpm
